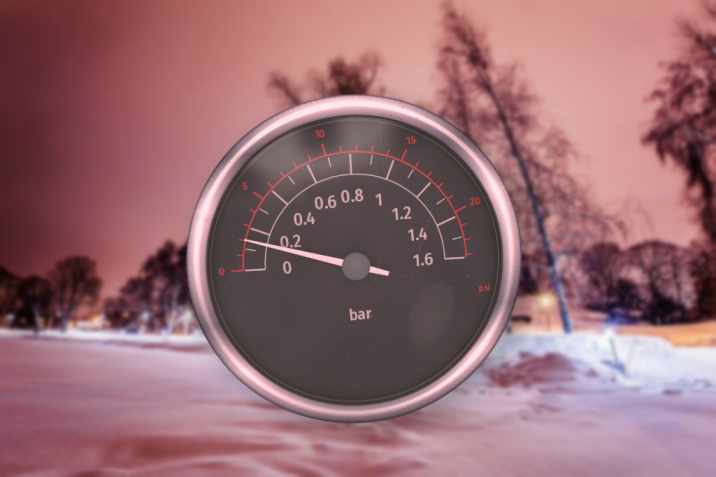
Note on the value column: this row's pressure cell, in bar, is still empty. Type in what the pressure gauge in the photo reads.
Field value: 0.15 bar
